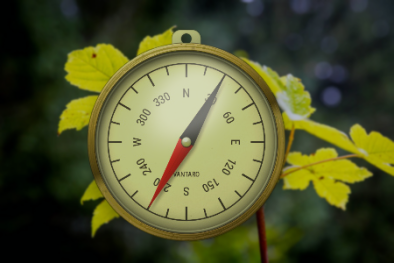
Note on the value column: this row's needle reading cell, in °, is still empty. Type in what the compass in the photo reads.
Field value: 210 °
